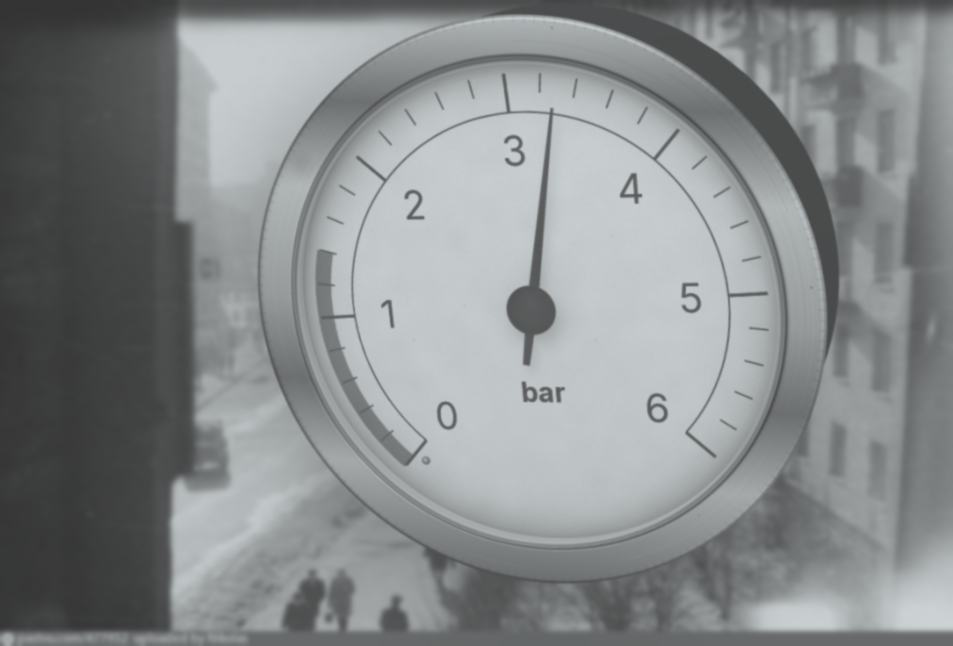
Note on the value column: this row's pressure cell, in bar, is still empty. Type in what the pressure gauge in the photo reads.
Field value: 3.3 bar
